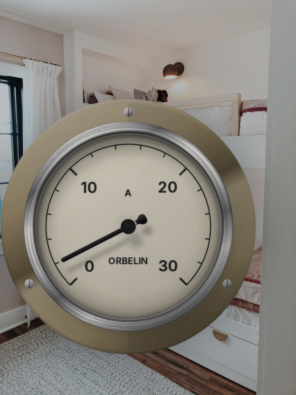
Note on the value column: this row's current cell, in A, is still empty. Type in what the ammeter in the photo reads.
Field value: 2 A
